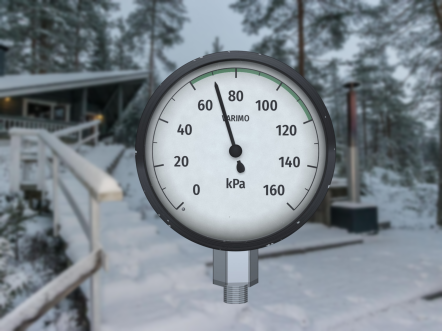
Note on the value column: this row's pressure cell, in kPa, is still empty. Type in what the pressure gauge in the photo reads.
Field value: 70 kPa
